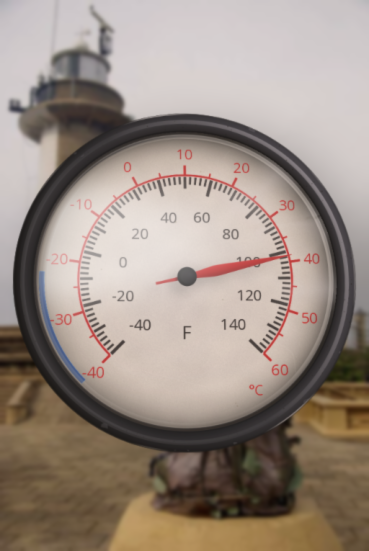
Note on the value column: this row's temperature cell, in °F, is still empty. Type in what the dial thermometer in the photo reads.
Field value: 102 °F
